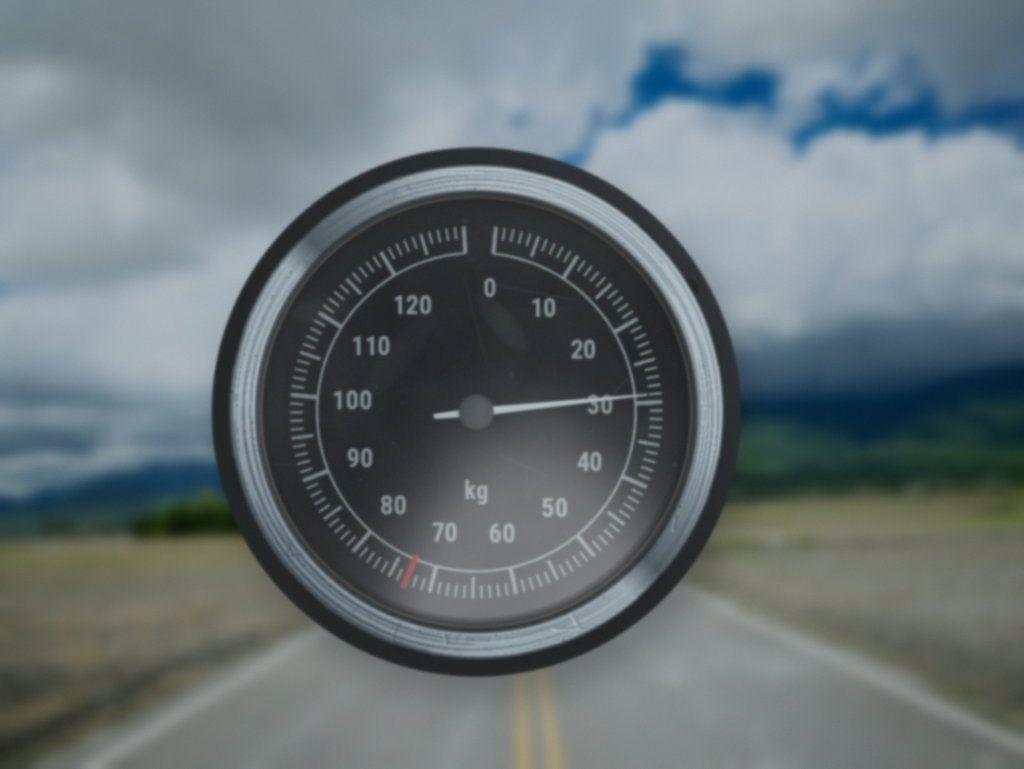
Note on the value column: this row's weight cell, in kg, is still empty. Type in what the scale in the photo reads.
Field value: 29 kg
